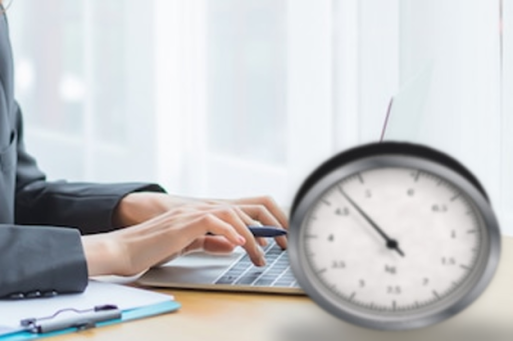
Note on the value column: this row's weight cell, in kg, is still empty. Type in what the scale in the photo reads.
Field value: 4.75 kg
